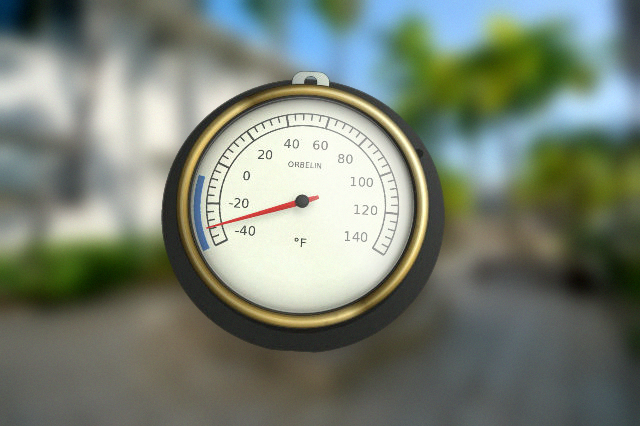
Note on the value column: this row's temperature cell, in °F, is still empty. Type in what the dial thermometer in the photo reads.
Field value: -32 °F
